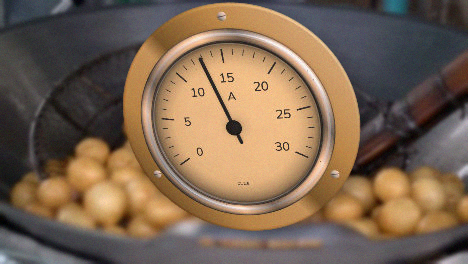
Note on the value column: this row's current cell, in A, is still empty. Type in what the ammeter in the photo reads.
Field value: 13 A
